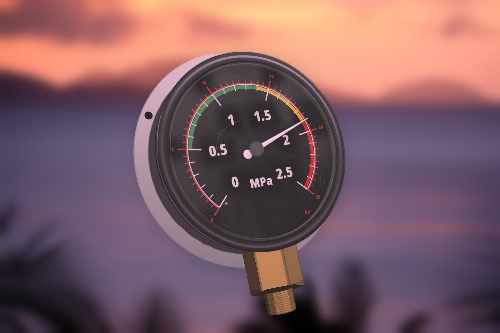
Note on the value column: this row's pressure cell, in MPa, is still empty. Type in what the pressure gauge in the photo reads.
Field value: 1.9 MPa
